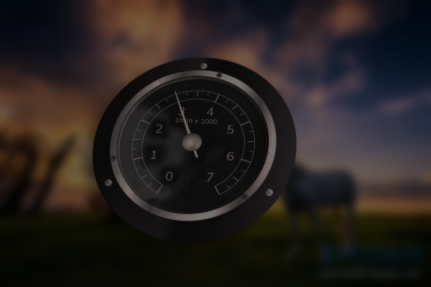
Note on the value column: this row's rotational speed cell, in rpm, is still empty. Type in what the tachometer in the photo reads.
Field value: 3000 rpm
